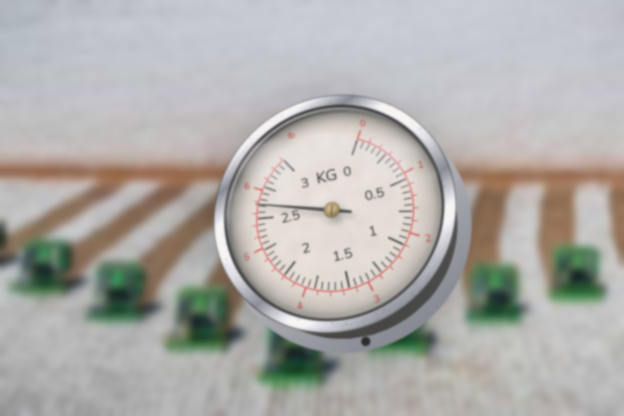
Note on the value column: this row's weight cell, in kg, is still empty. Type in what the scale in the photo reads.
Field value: 2.6 kg
